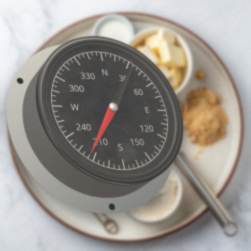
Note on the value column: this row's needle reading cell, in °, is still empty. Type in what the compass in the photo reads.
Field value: 215 °
